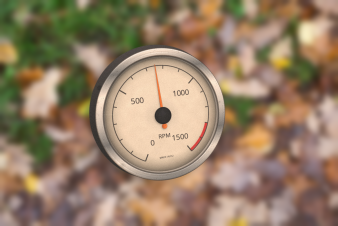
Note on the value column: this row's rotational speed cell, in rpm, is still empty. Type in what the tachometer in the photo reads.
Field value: 750 rpm
